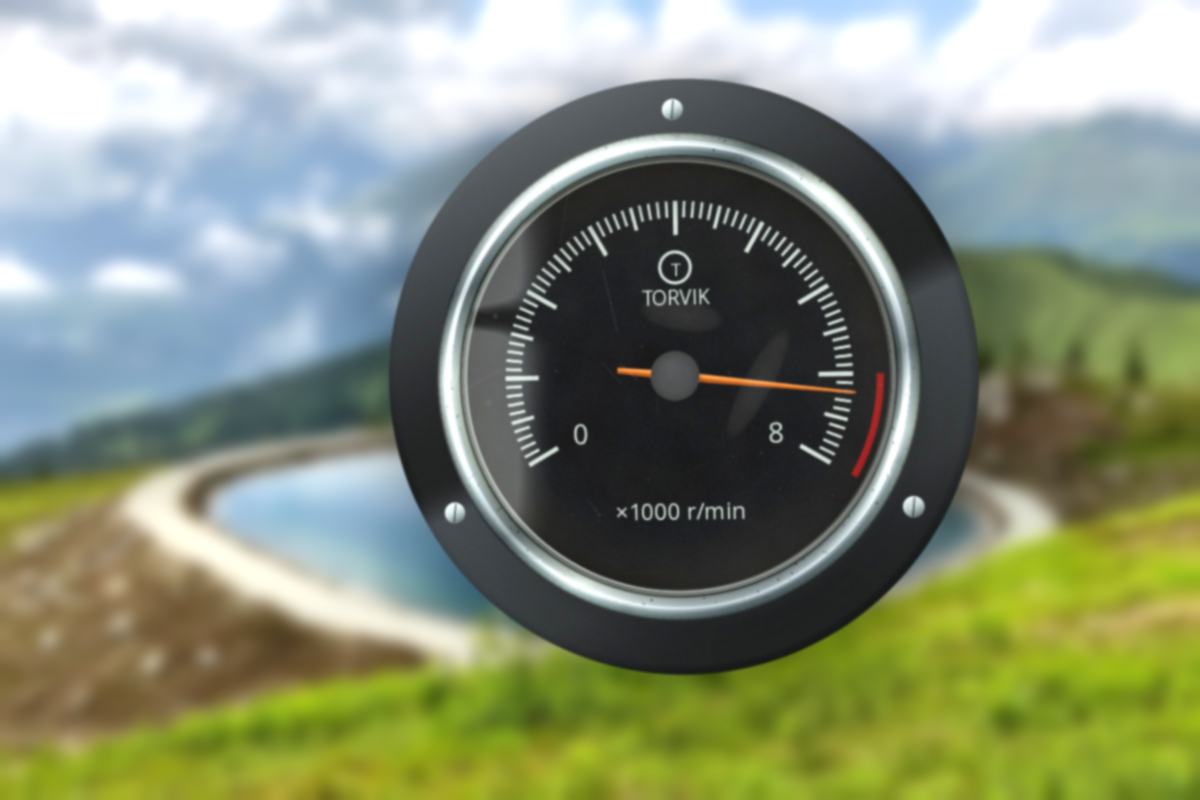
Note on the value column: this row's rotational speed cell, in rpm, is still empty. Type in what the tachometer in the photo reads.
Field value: 7200 rpm
